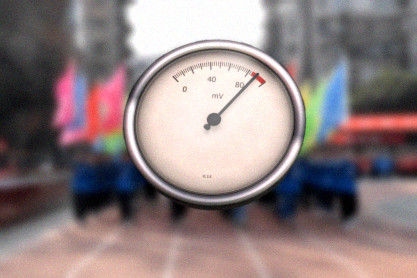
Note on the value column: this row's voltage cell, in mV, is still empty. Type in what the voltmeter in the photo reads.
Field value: 90 mV
